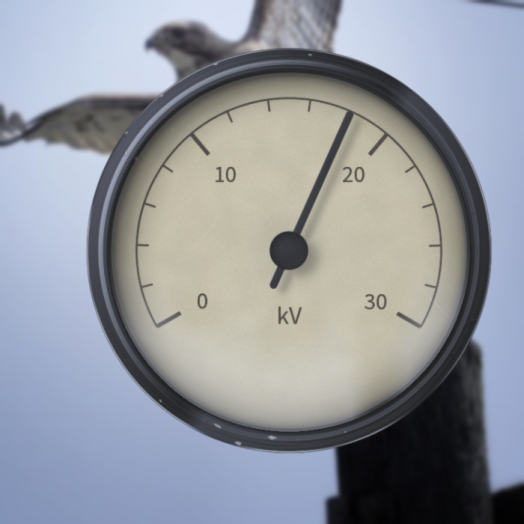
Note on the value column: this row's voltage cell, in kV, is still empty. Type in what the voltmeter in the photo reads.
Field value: 18 kV
